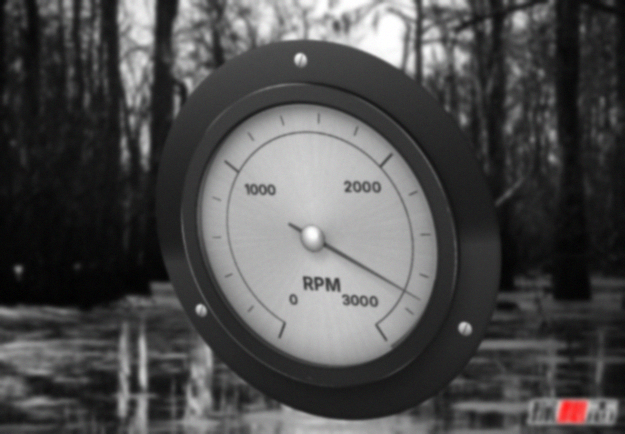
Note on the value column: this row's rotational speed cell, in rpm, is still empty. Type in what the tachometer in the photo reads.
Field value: 2700 rpm
